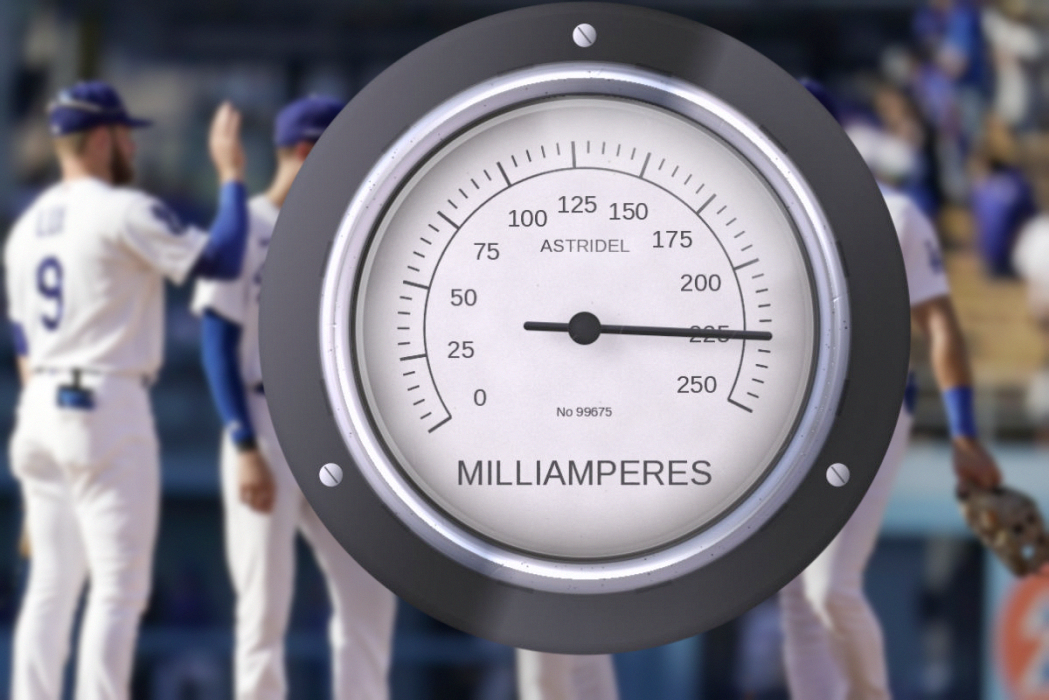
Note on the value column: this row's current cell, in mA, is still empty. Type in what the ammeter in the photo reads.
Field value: 225 mA
